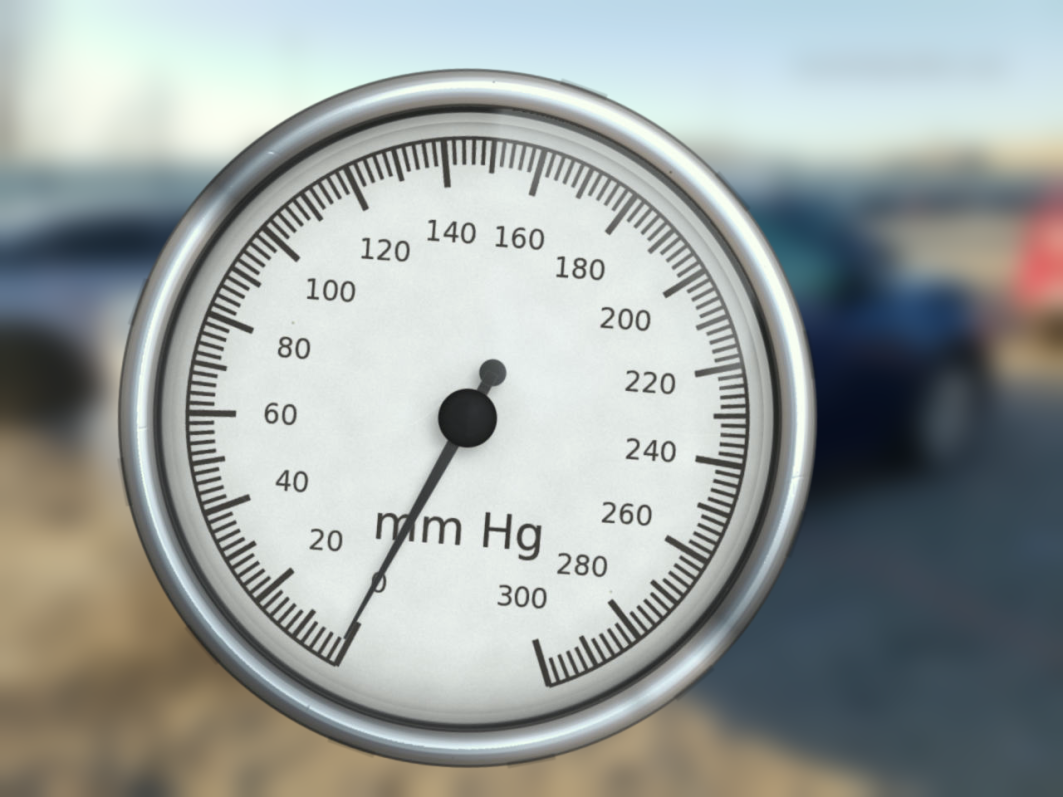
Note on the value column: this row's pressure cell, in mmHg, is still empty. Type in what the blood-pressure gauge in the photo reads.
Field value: 1 mmHg
